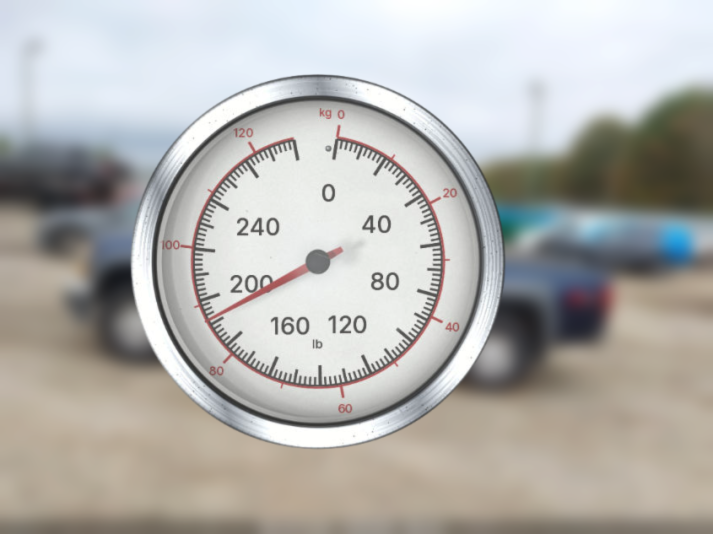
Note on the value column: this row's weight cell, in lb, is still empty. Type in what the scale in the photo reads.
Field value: 192 lb
